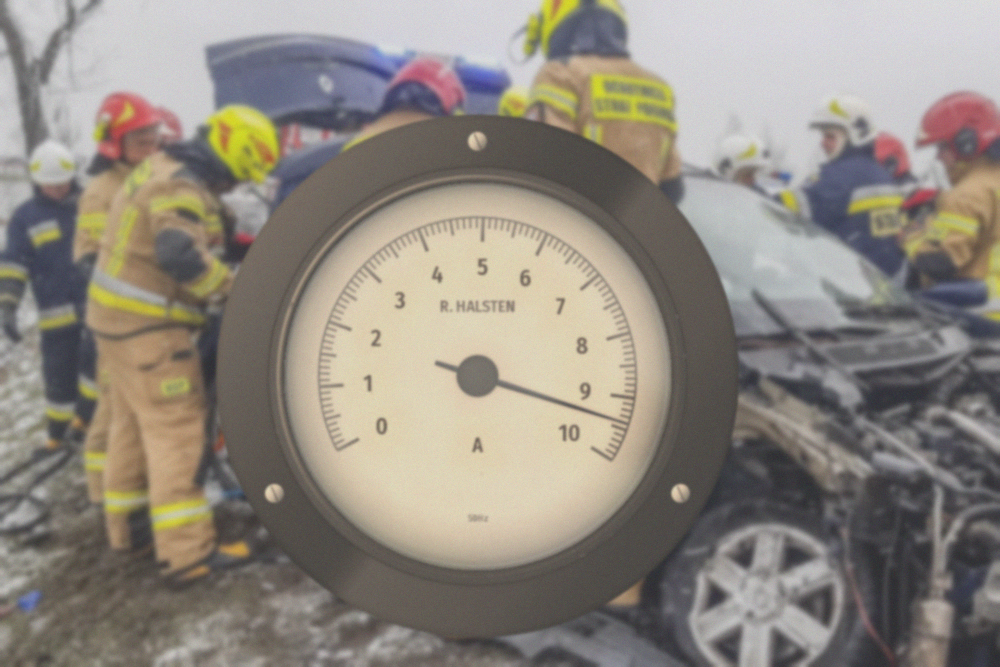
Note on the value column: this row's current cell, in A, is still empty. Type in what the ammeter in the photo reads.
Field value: 9.4 A
